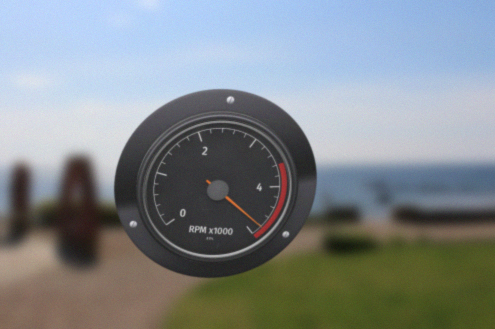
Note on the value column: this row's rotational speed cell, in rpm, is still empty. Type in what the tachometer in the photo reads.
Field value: 4800 rpm
